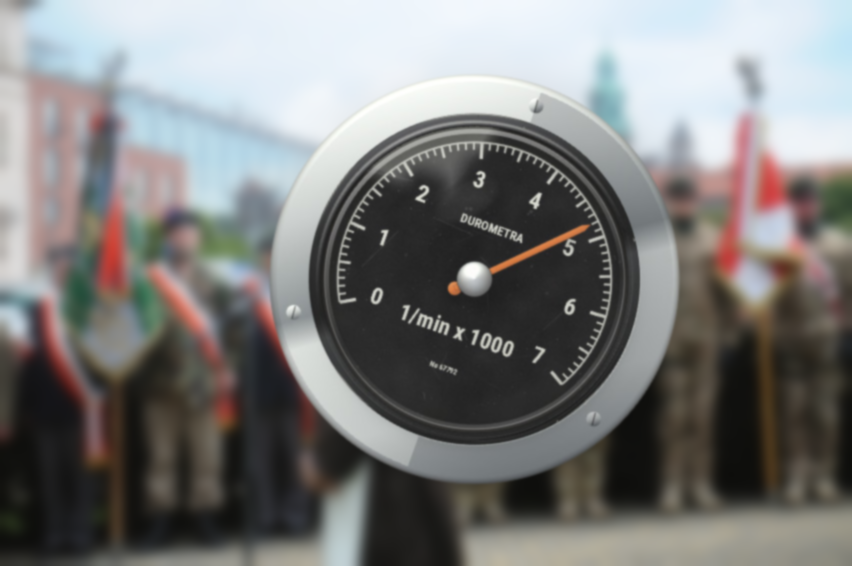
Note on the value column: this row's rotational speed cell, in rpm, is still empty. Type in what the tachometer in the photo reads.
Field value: 4800 rpm
